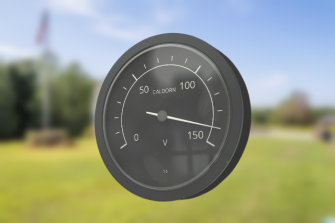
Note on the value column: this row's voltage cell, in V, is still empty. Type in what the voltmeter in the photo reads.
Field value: 140 V
